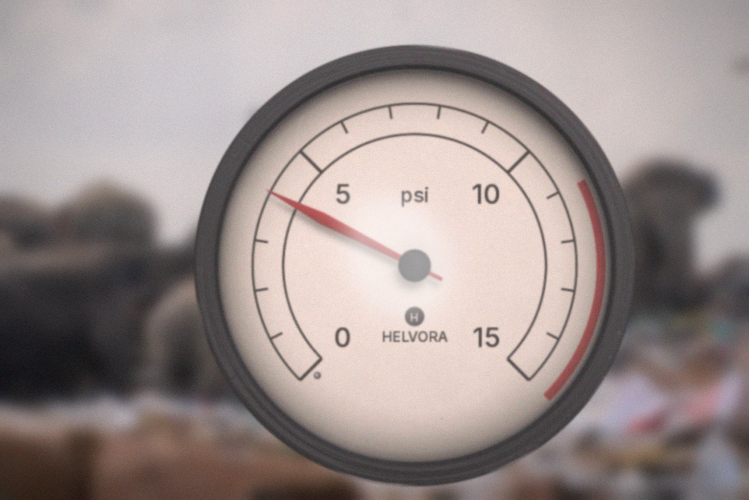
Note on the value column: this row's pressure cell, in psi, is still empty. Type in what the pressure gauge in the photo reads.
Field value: 4 psi
